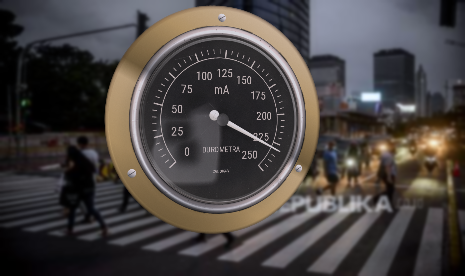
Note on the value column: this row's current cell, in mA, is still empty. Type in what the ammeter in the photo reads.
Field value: 230 mA
